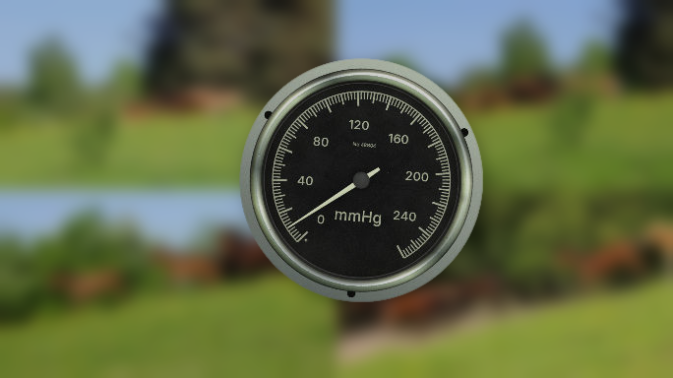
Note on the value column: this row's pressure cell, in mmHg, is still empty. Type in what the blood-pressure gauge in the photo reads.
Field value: 10 mmHg
